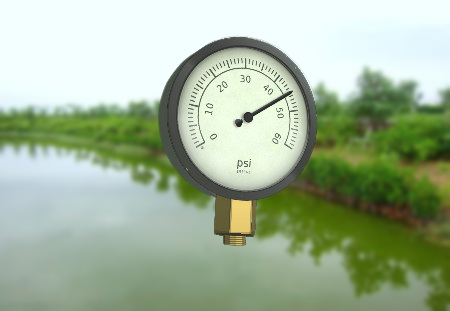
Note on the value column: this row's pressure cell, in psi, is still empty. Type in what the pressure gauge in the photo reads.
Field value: 45 psi
